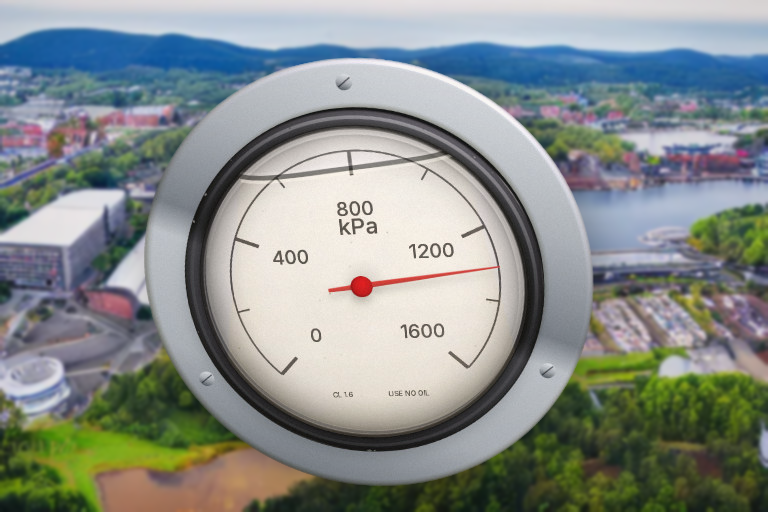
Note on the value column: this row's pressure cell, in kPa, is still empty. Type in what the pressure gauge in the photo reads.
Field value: 1300 kPa
